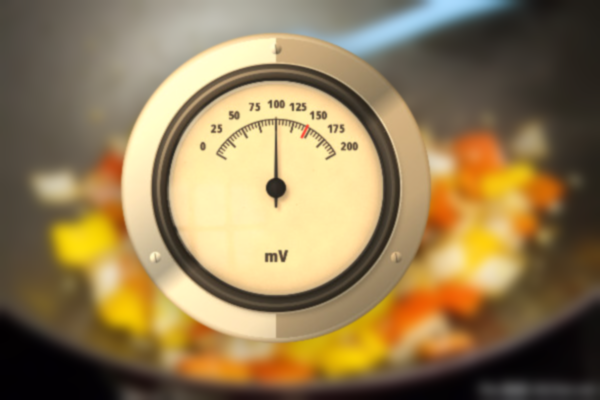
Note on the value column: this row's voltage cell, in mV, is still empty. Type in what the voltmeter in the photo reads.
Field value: 100 mV
